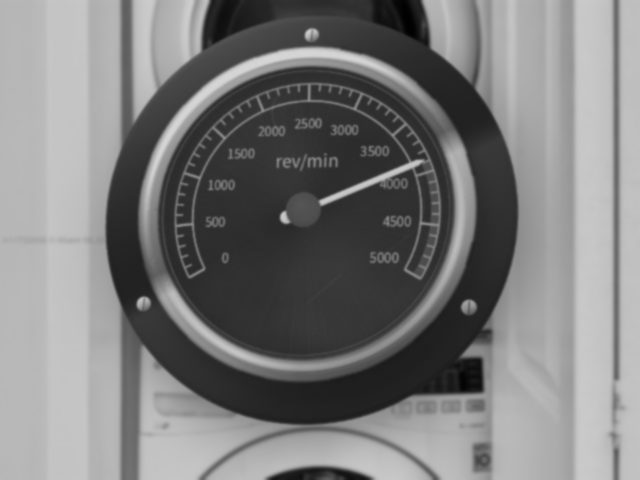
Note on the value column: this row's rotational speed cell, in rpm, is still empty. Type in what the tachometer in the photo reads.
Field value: 3900 rpm
